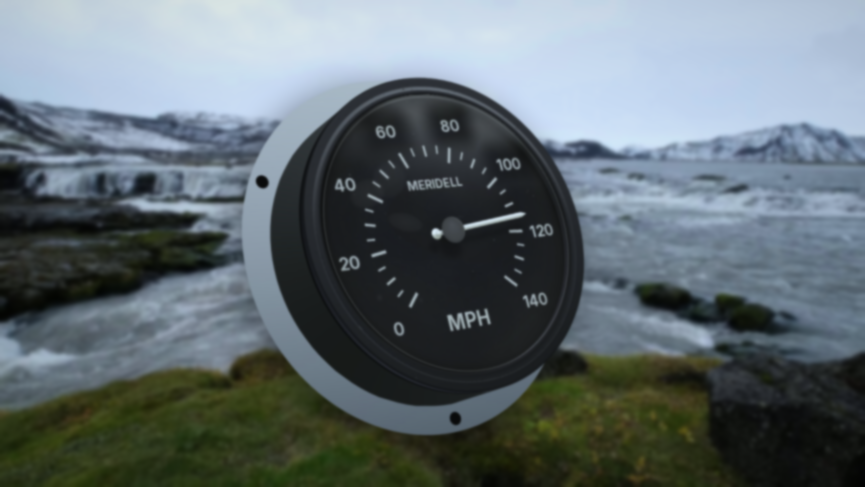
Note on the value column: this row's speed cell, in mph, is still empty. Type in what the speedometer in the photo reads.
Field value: 115 mph
